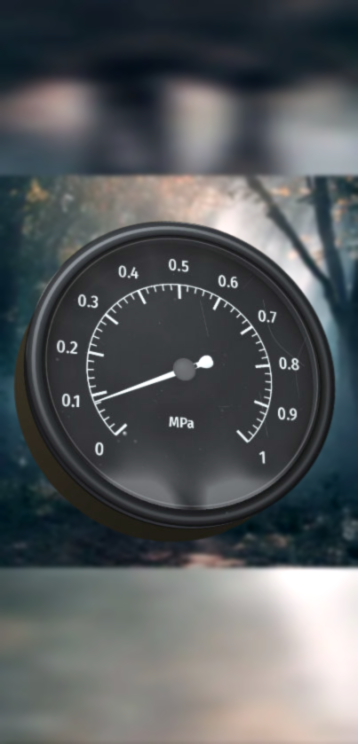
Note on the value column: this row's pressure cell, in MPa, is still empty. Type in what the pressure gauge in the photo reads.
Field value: 0.08 MPa
